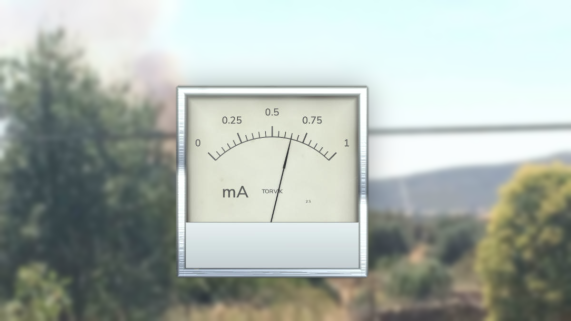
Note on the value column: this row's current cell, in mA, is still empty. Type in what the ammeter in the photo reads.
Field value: 0.65 mA
